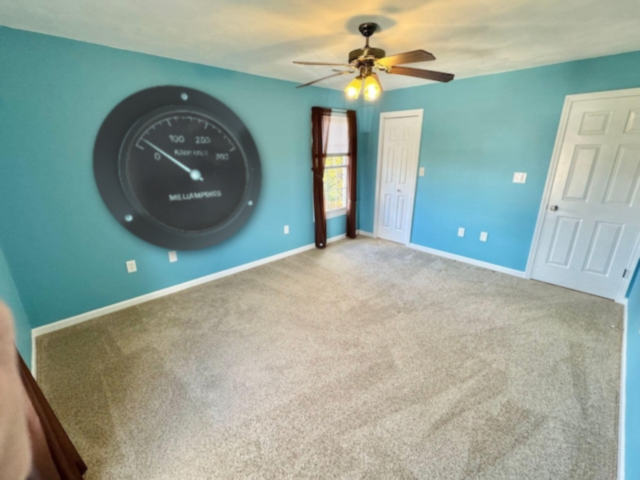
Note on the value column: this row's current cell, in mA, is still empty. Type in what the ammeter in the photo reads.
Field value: 20 mA
